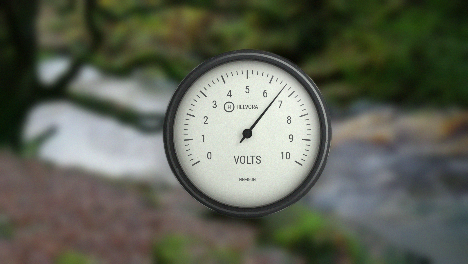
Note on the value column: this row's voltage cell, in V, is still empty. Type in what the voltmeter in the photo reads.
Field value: 6.6 V
